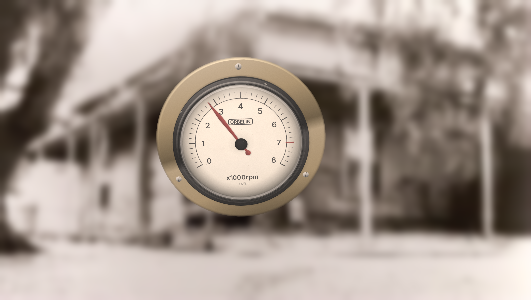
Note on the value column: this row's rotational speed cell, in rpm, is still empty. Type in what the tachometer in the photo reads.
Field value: 2800 rpm
